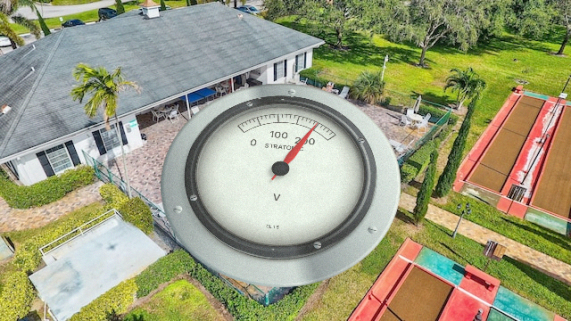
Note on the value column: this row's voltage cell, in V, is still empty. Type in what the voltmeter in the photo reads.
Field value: 200 V
